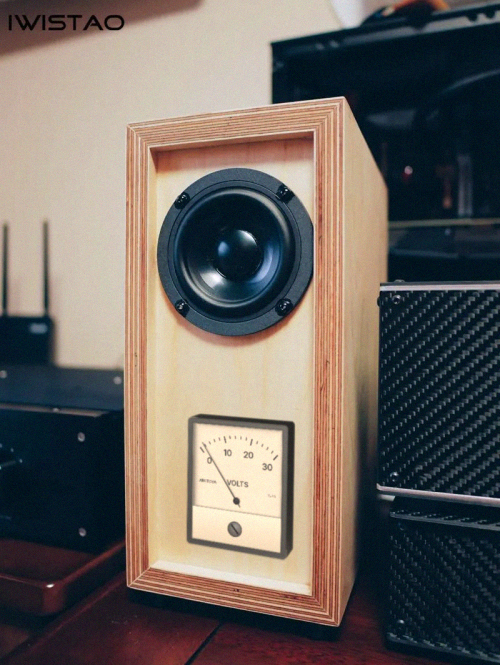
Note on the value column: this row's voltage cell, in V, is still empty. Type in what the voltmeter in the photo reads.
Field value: 2 V
